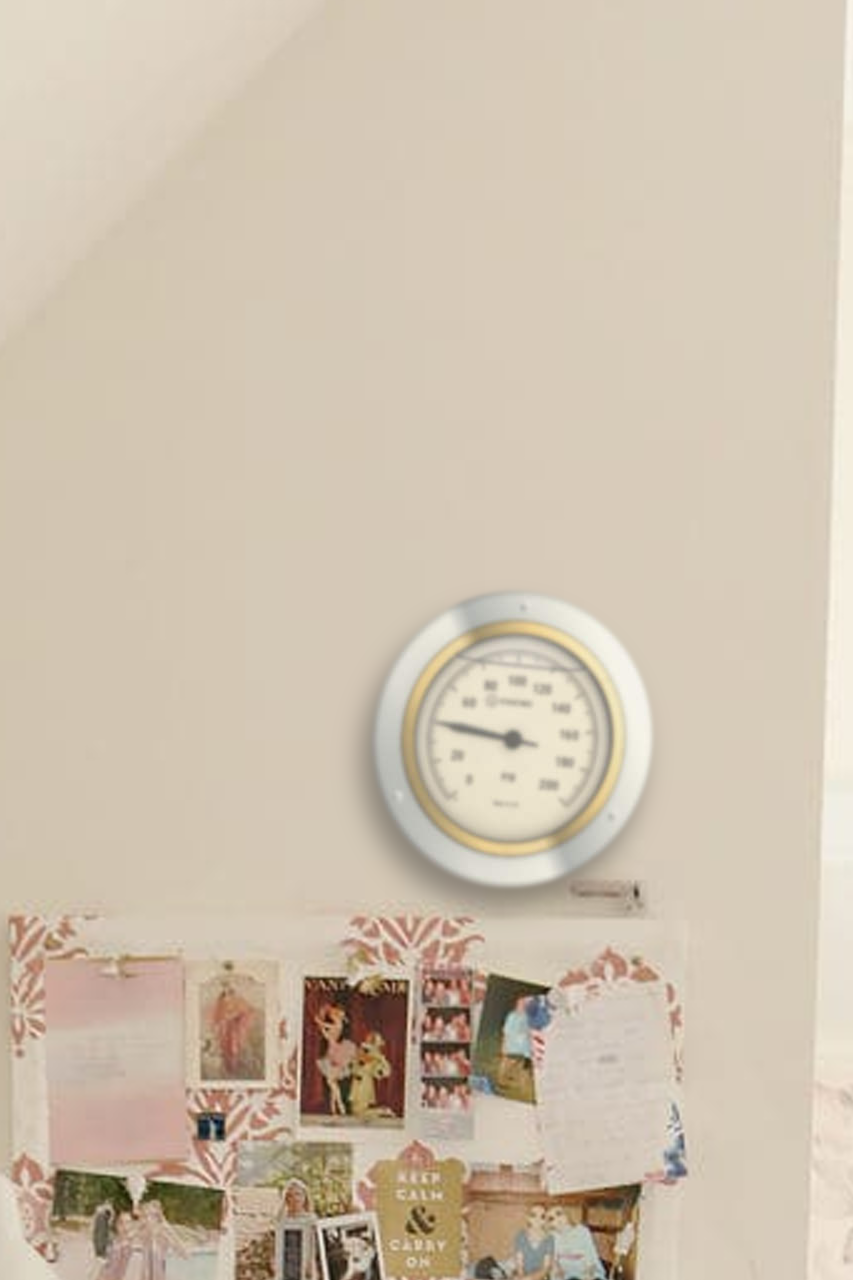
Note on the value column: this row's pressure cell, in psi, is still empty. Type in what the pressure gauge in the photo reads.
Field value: 40 psi
